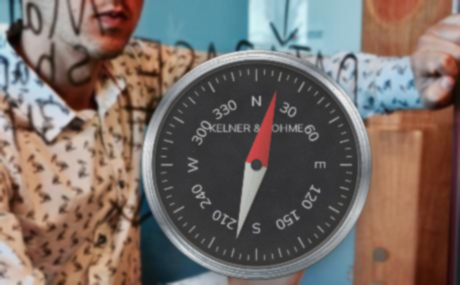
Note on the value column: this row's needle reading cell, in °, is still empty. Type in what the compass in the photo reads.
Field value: 15 °
